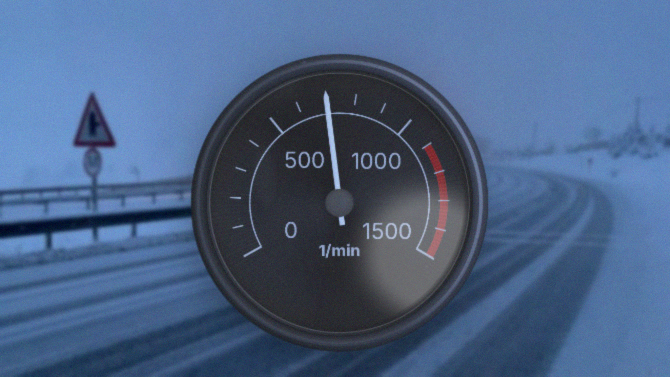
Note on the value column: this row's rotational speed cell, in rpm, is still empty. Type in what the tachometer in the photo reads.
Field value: 700 rpm
